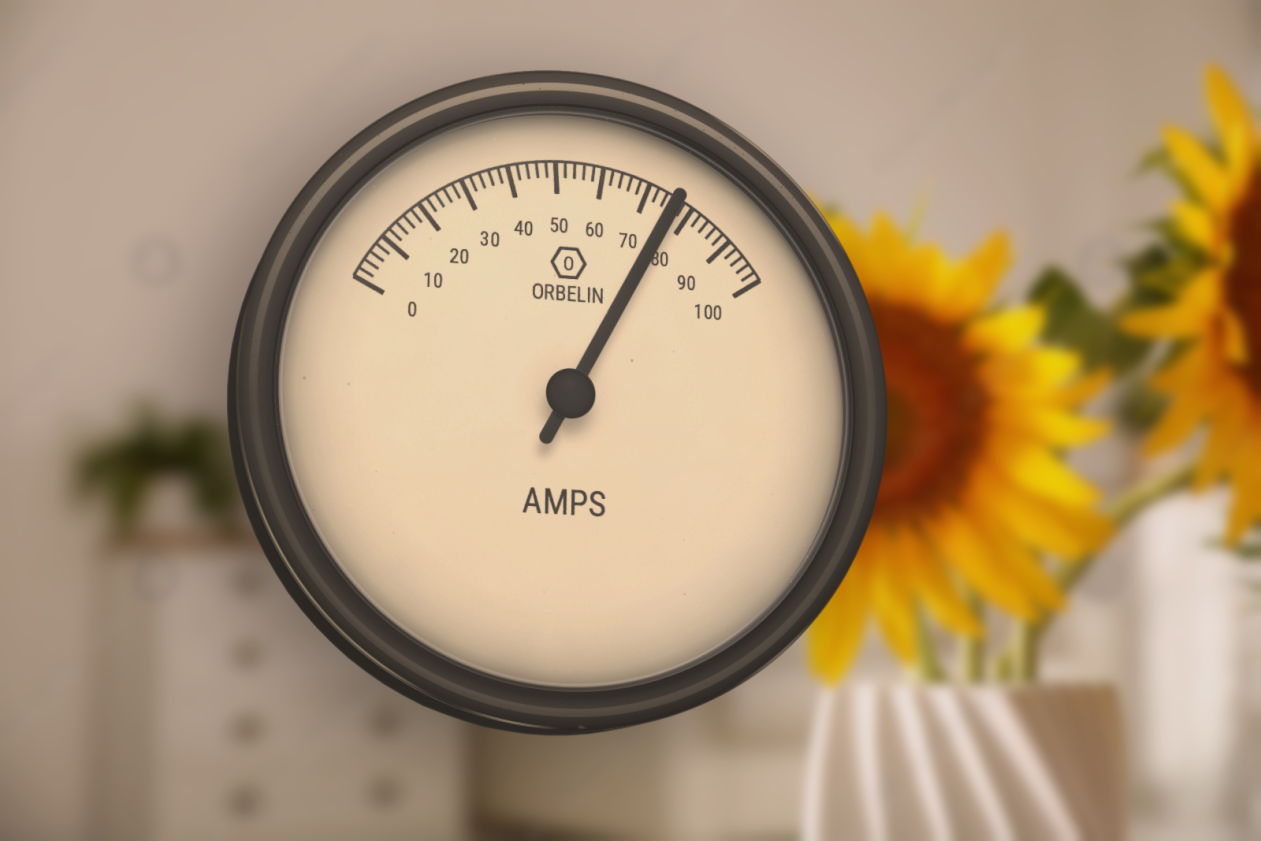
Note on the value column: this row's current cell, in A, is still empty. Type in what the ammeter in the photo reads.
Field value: 76 A
